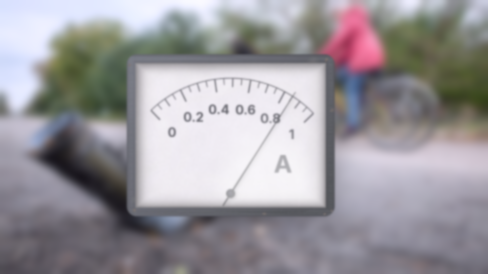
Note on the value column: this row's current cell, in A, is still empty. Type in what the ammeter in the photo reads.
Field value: 0.85 A
